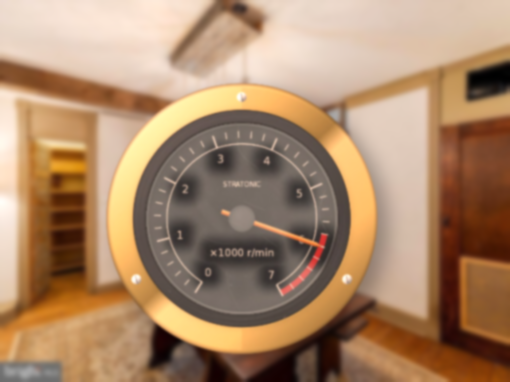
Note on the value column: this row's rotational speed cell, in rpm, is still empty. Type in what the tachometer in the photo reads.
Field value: 6000 rpm
